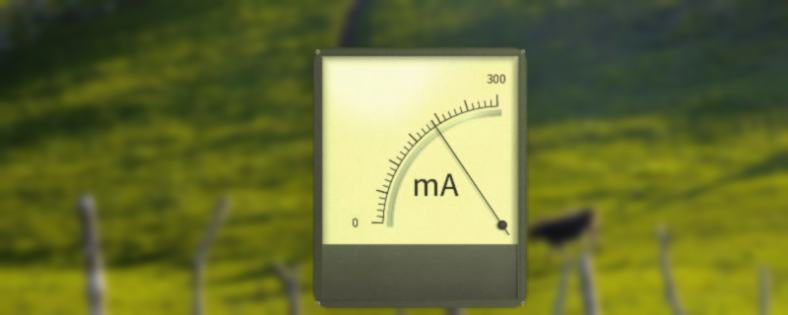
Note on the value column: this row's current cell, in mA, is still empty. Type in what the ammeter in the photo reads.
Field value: 190 mA
